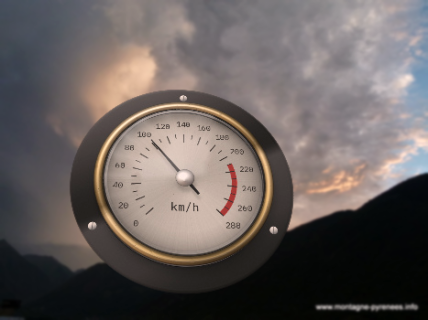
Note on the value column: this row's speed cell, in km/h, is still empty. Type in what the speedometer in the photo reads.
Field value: 100 km/h
